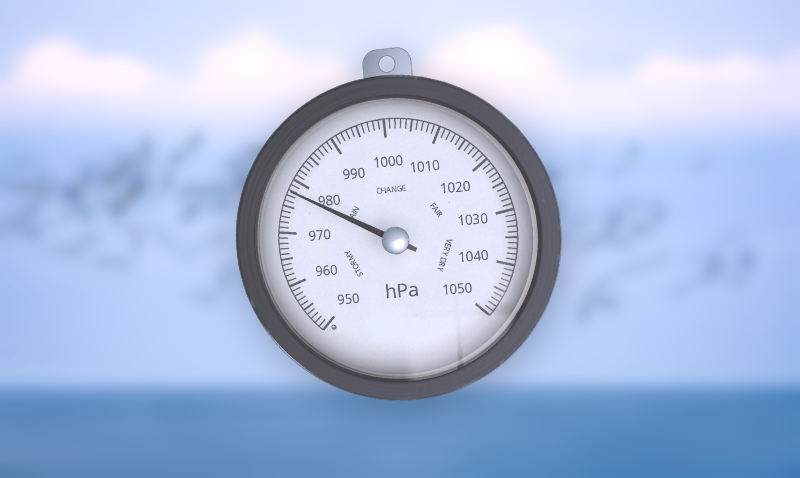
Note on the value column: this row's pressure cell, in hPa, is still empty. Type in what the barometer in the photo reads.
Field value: 978 hPa
